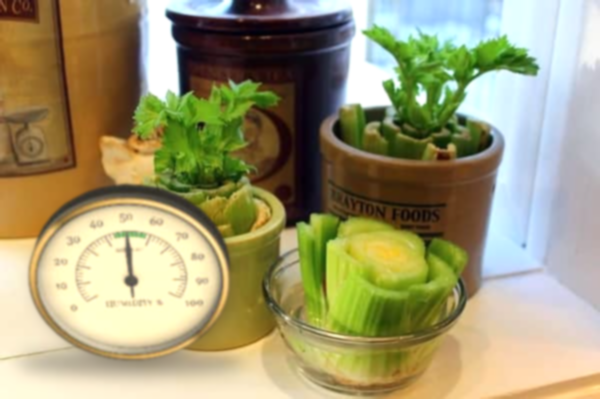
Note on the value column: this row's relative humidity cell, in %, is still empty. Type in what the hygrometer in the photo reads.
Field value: 50 %
